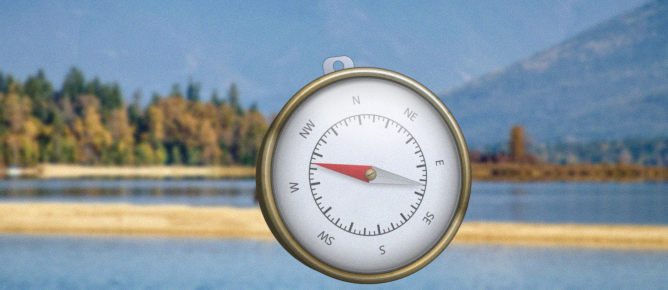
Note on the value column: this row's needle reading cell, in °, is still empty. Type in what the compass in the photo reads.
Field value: 290 °
